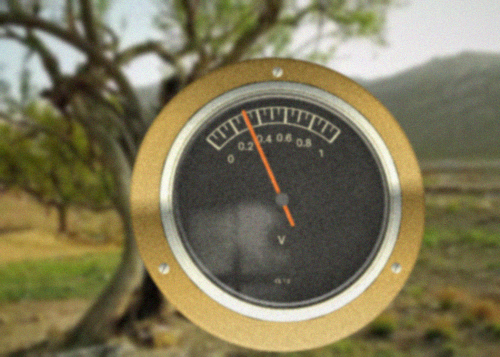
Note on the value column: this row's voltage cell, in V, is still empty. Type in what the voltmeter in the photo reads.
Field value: 0.3 V
